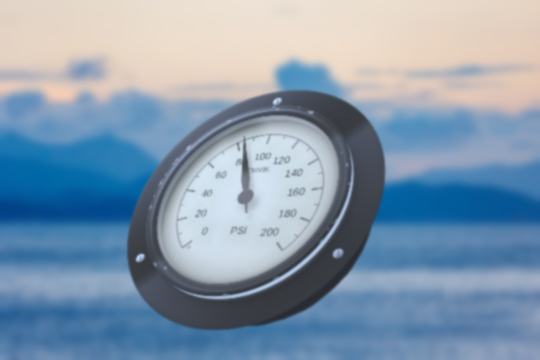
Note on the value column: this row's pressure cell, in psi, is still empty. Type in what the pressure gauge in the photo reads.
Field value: 85 psi
